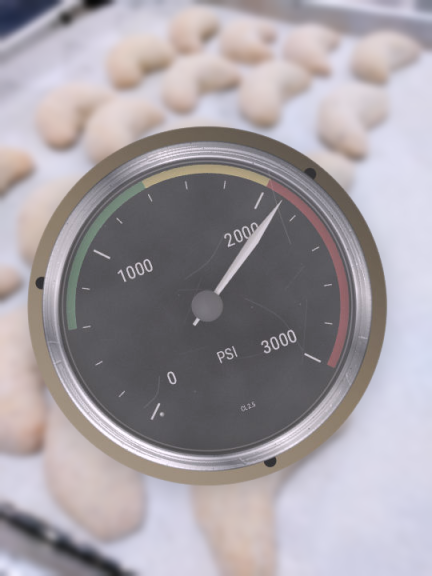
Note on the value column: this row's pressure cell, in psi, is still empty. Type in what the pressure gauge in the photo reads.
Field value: 2100 psi
